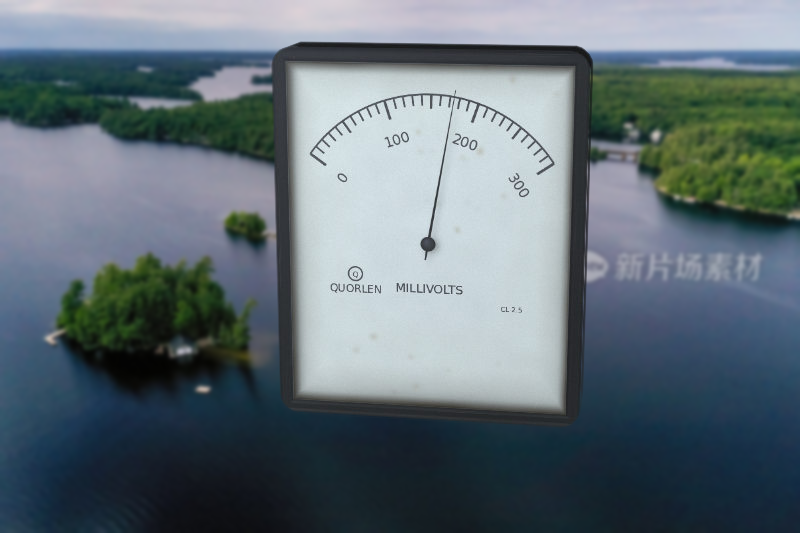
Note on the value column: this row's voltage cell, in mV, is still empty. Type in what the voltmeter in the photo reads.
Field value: 175 mV
